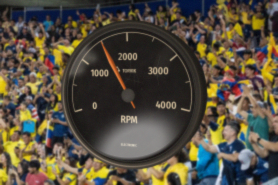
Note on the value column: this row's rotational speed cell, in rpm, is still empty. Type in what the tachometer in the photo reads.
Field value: 1500 rpm
